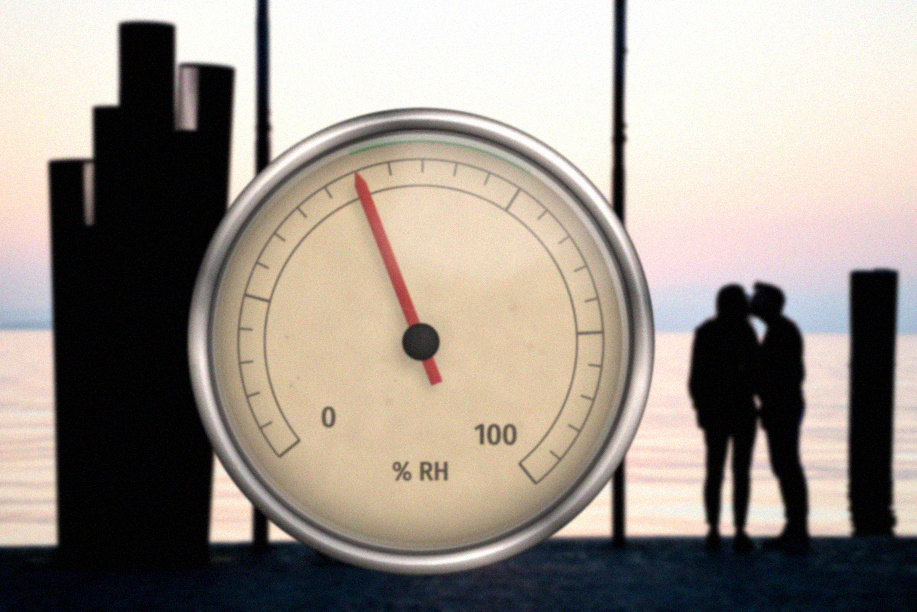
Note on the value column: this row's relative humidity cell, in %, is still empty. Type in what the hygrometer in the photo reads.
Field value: 40 %
